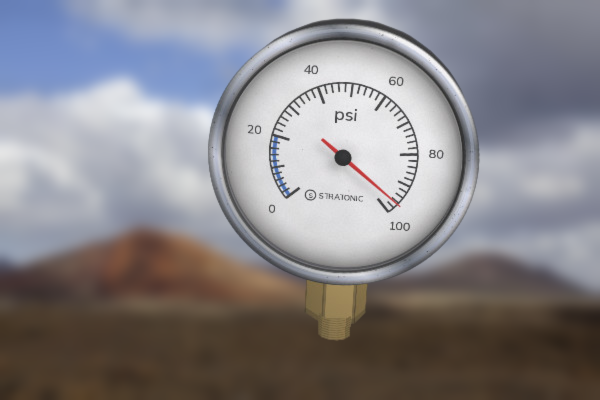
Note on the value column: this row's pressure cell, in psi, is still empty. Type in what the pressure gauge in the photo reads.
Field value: 96 psi
